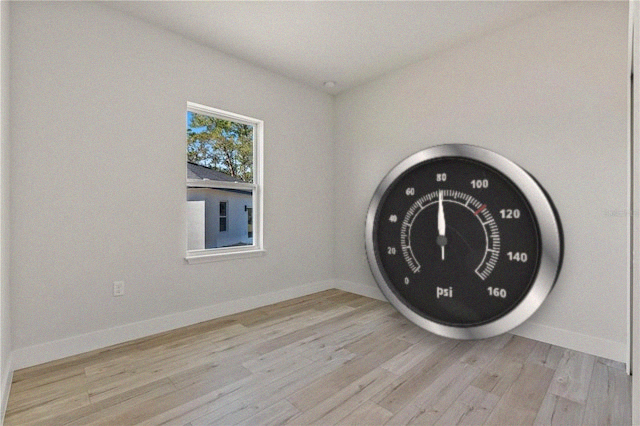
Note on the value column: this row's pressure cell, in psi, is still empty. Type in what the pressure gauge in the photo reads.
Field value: 80 psi
